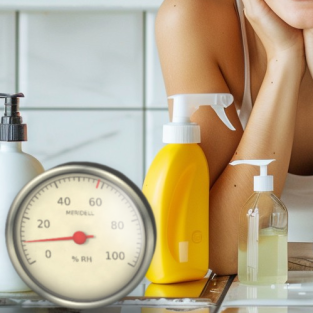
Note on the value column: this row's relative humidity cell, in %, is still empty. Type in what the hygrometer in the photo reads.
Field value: 10 %
